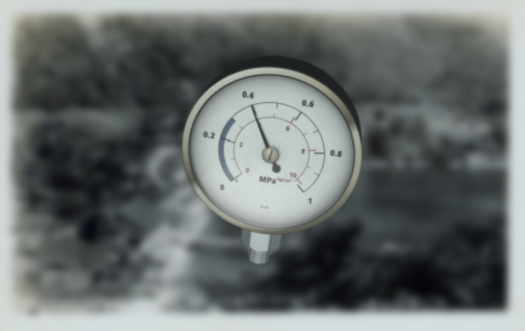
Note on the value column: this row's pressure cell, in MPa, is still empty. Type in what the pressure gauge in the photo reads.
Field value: 0.4 MPa
